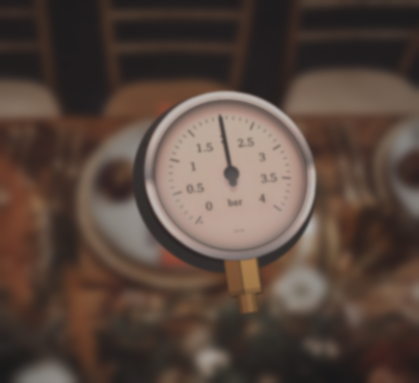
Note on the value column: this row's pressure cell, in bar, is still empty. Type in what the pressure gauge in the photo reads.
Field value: 2 bar
